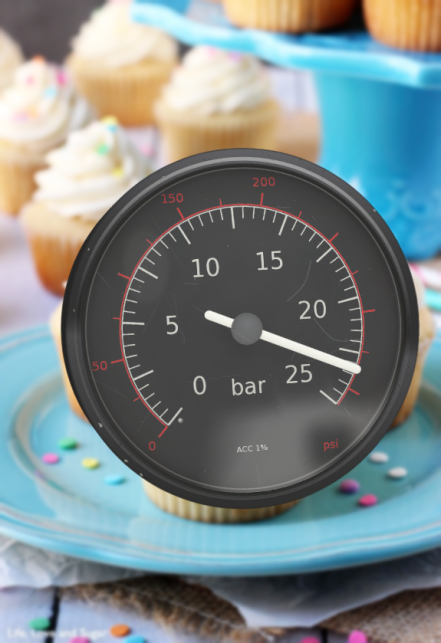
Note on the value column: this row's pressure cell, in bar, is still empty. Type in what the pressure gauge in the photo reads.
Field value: 23.25 bar
